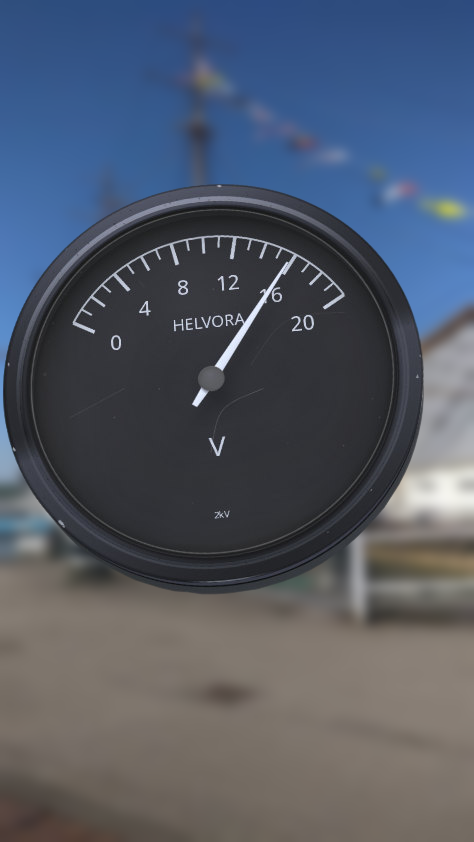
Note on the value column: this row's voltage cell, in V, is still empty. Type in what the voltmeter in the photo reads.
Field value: 16 V
